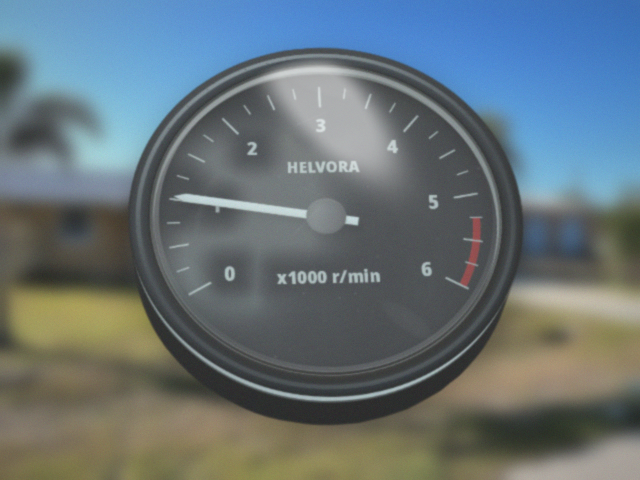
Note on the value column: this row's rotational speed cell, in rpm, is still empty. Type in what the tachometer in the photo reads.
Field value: 1000 rpm
